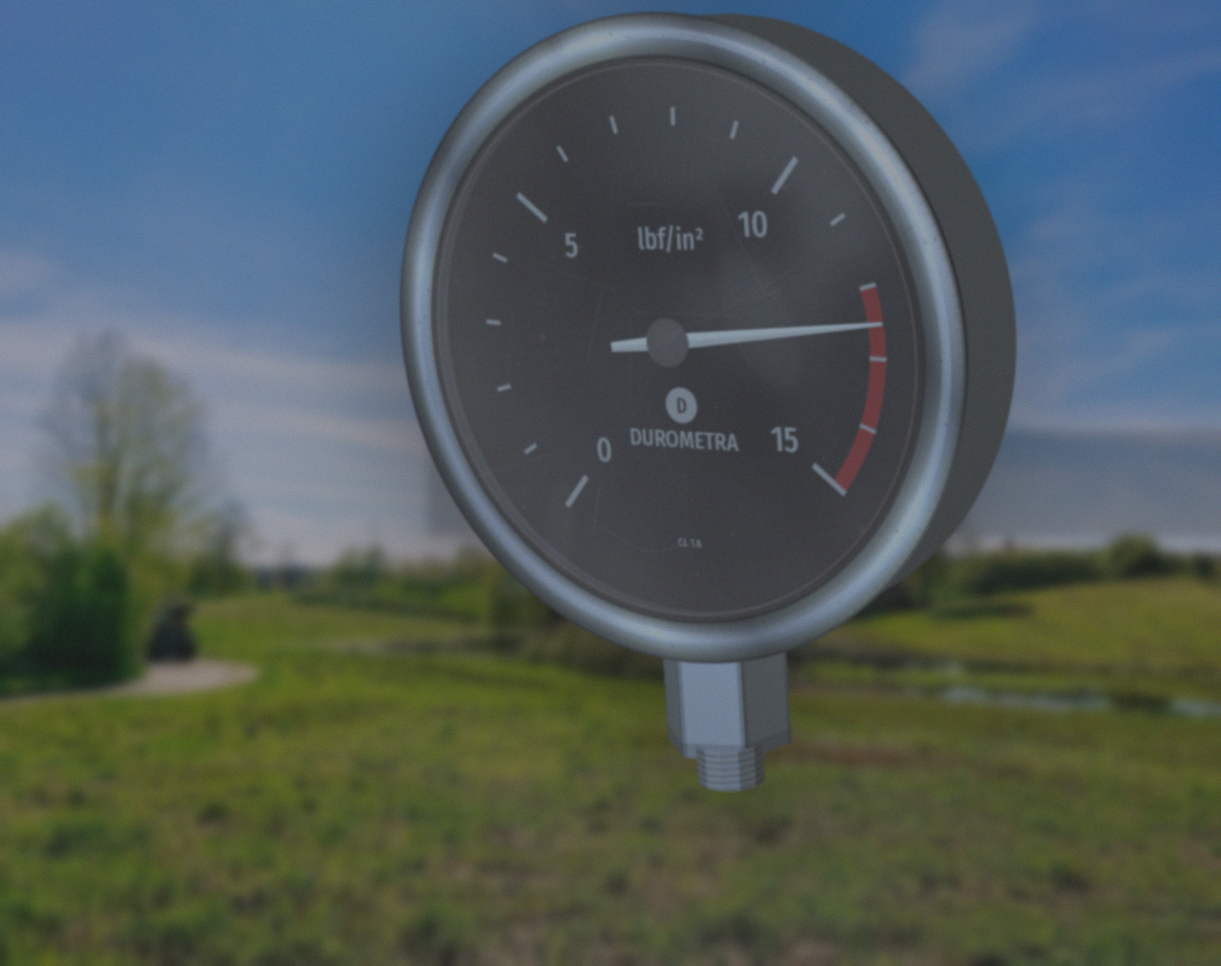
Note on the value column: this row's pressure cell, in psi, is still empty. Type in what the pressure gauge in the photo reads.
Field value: 12.5 psi
